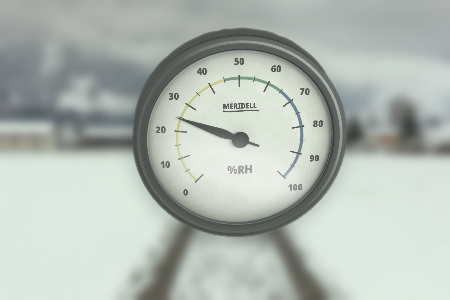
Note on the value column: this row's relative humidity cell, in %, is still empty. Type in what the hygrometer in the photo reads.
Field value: 25 %
